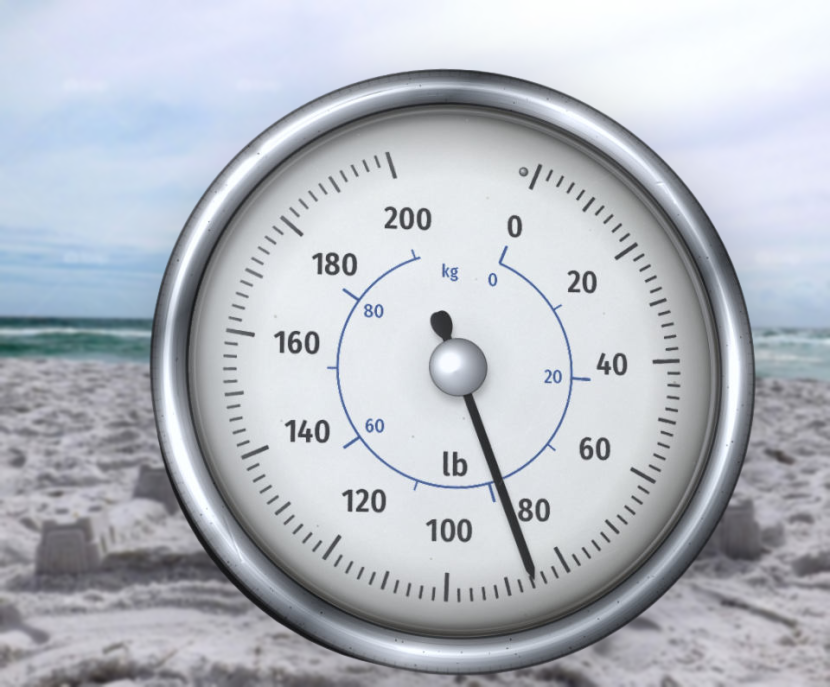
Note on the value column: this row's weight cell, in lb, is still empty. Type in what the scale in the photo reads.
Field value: 86 lb
